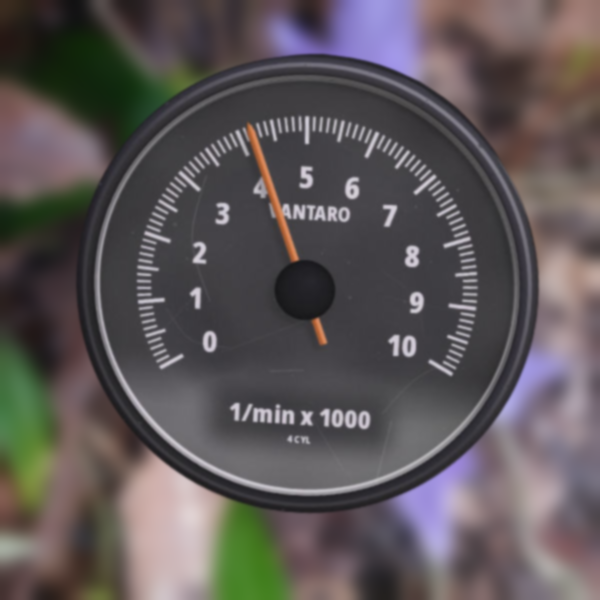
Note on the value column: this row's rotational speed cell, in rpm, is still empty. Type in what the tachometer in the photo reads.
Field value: 4200 rpm
